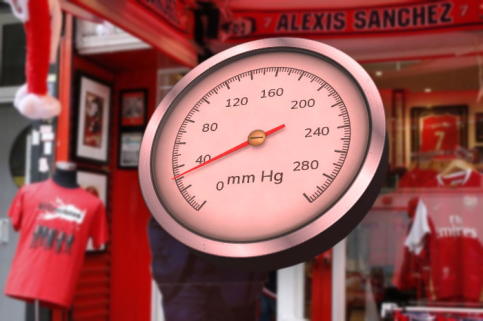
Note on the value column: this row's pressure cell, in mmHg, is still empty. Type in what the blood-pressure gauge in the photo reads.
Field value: 30 mmHg
